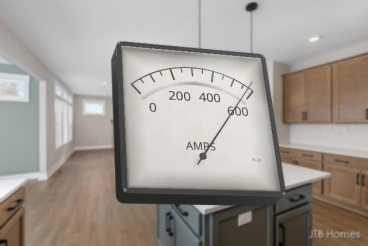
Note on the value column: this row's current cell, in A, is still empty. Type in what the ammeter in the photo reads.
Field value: 575 A
